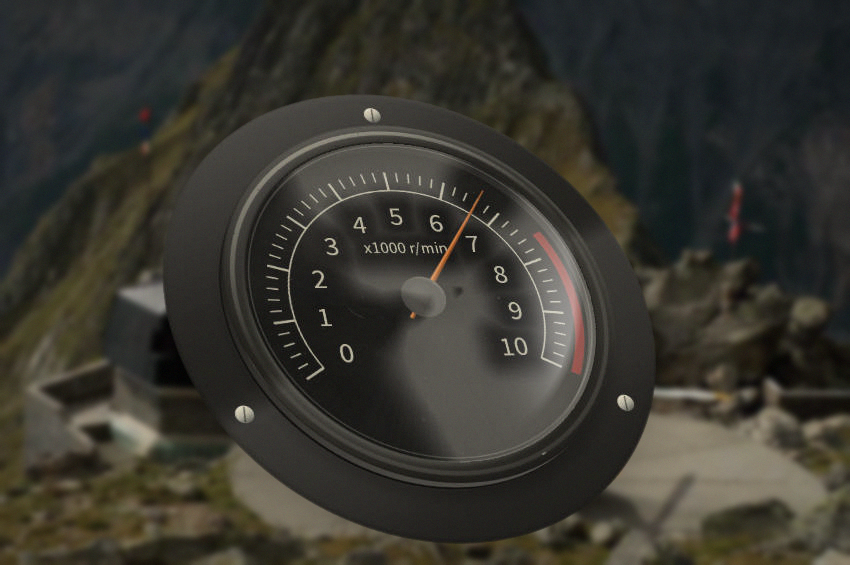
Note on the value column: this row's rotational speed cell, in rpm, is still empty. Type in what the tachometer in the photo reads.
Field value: 6600 rpm
